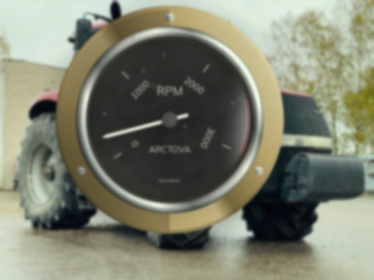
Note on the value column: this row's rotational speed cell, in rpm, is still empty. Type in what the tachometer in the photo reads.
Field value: 250 rpm
